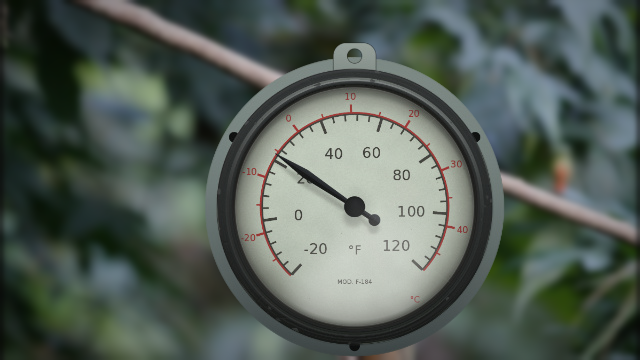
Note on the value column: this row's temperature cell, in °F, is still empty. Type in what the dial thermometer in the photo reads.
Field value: 22 °F
